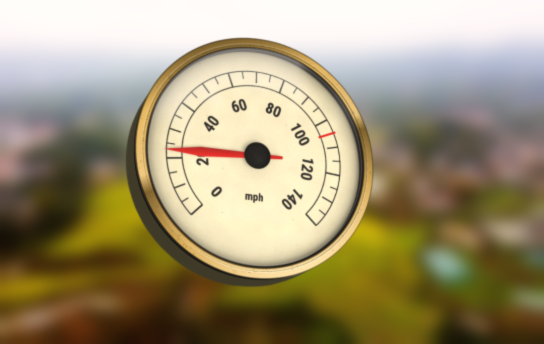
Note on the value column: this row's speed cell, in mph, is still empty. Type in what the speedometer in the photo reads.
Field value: 22.5 mph
